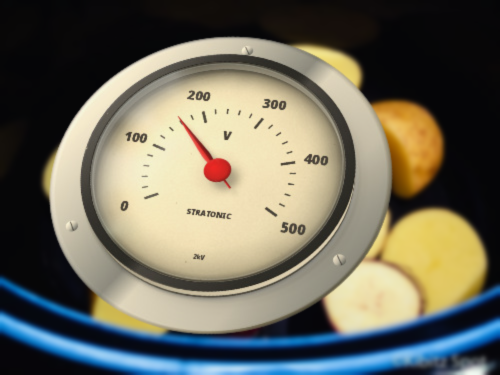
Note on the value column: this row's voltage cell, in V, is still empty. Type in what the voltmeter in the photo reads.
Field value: 160 V
